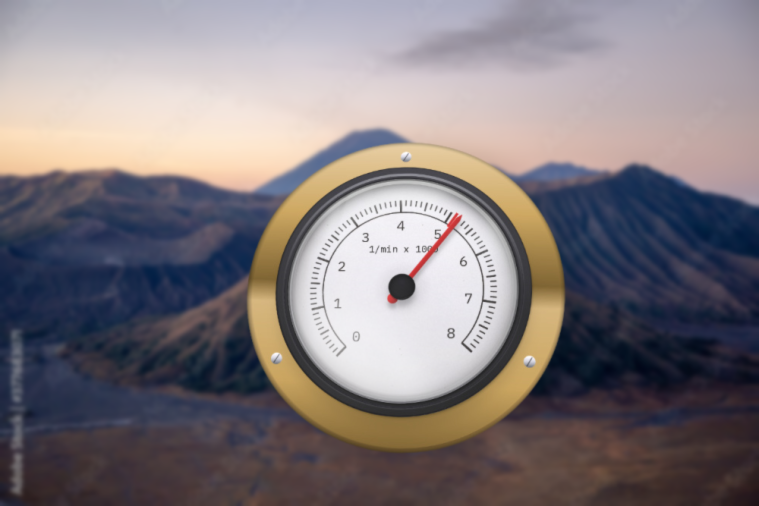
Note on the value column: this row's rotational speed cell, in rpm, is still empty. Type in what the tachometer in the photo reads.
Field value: 5200 rpm
